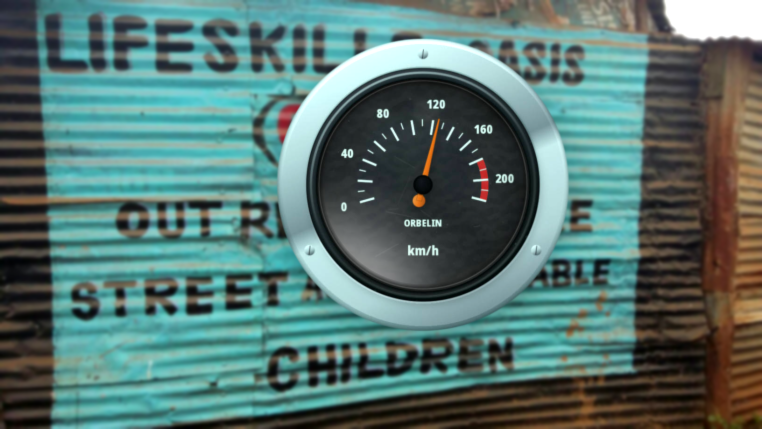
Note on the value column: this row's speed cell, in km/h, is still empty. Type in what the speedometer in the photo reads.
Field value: 125 km/h
